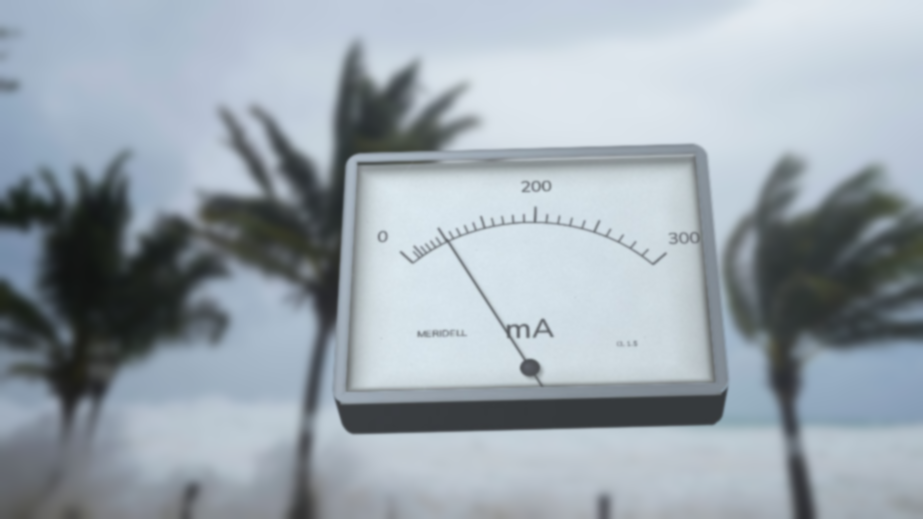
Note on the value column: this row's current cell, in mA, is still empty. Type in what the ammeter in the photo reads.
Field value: 100 mA
